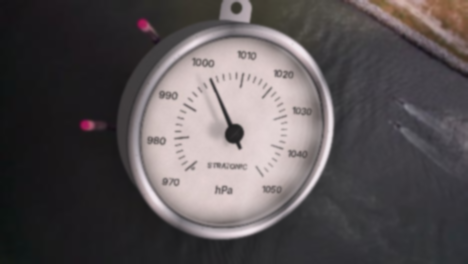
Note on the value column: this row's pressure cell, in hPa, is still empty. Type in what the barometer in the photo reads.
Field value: 1000 hPa
